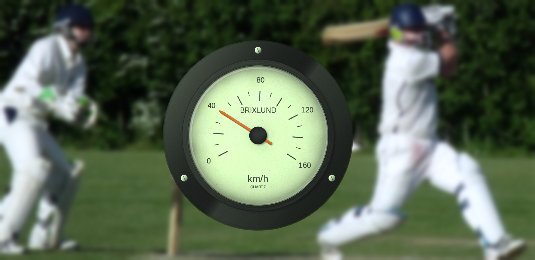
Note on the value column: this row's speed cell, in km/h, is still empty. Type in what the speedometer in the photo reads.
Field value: 40 km/h
